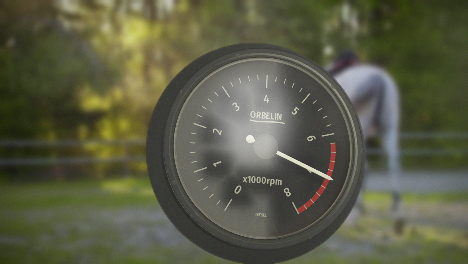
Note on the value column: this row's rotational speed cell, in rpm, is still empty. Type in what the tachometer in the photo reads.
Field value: 7000 rpm
